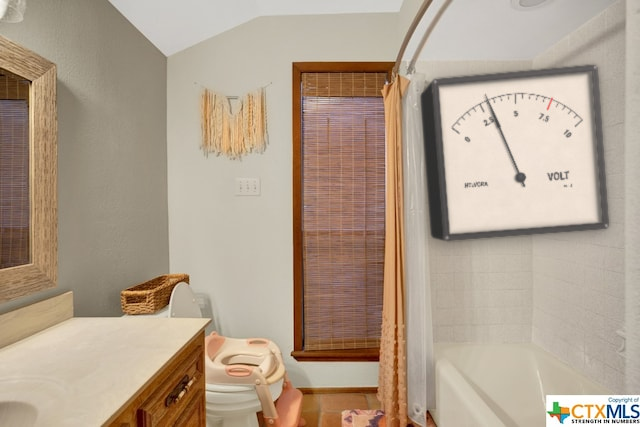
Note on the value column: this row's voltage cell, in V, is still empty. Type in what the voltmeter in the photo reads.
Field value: 3 V
